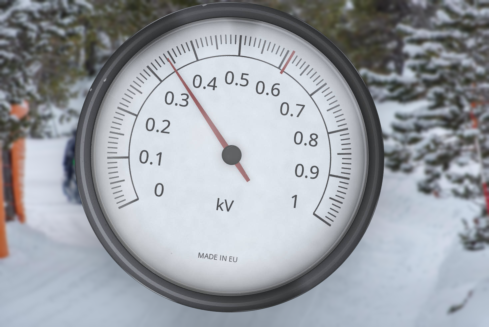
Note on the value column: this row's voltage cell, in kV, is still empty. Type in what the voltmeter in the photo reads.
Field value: 0.34 kV
